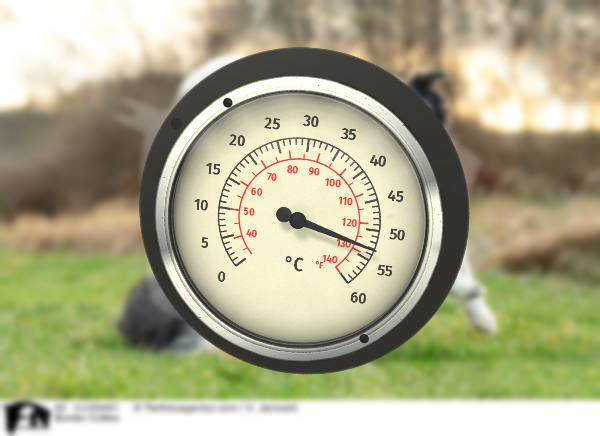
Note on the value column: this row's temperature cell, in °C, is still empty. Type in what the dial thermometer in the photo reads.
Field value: 53 °C
